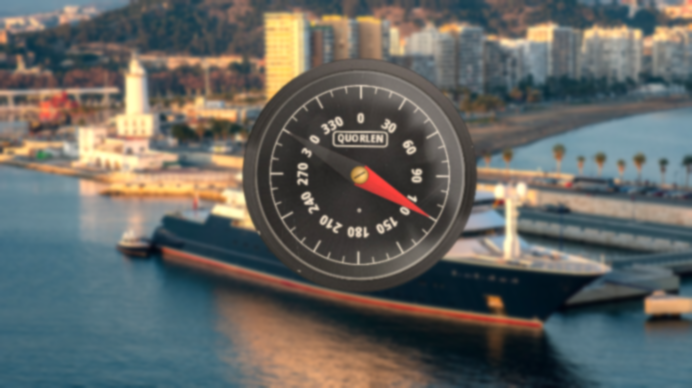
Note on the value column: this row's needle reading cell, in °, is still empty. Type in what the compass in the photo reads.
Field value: 120 °
